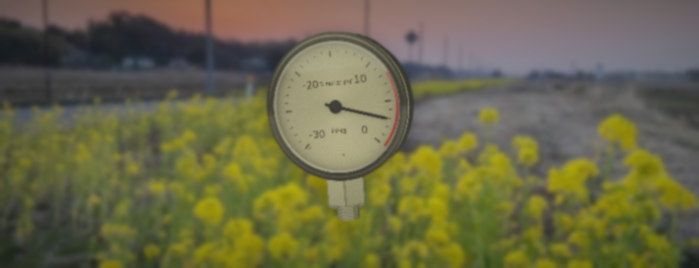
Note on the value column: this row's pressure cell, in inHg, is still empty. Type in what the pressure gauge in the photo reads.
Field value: -3 inHg
